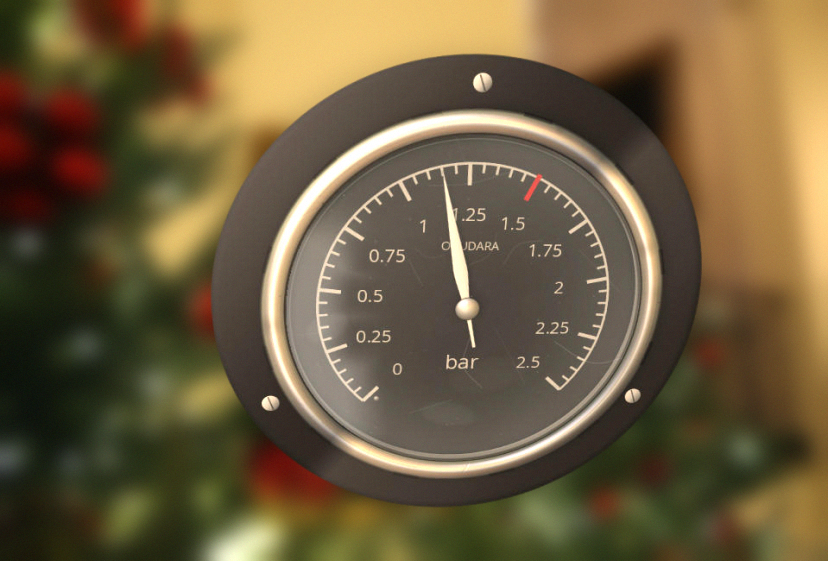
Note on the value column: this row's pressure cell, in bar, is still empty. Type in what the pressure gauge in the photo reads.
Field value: 1.15 bar
